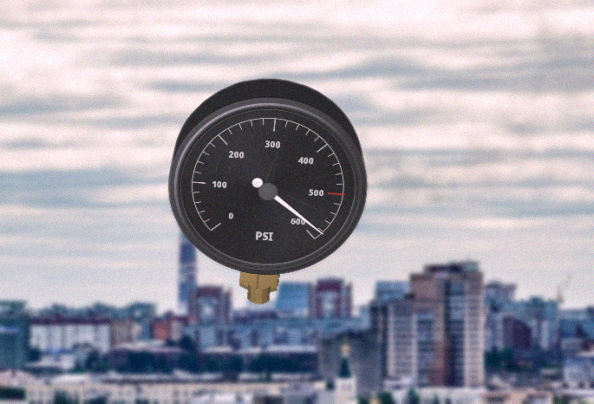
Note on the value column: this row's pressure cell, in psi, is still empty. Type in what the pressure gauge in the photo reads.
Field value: 580 psi
